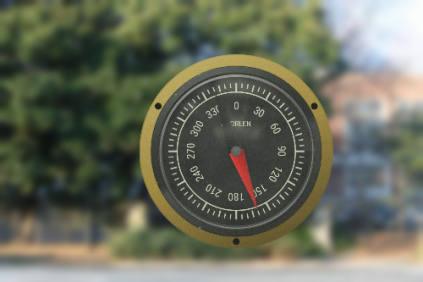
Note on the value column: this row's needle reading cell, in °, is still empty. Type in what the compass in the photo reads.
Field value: 160 °
